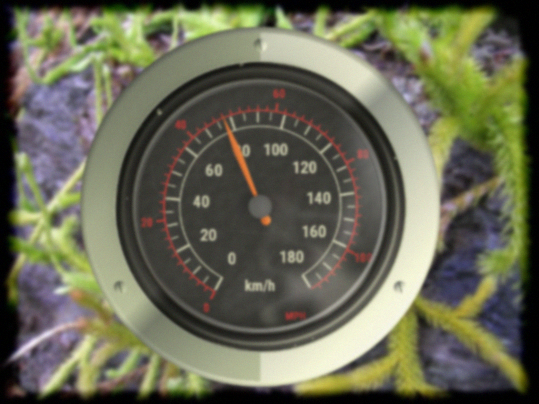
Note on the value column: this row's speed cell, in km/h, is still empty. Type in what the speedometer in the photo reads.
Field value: 77.5 km/h
